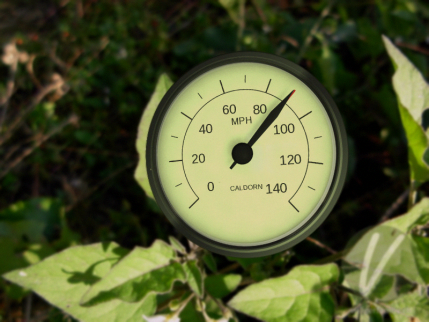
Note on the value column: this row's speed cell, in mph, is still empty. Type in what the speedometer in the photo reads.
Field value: 90 mph
